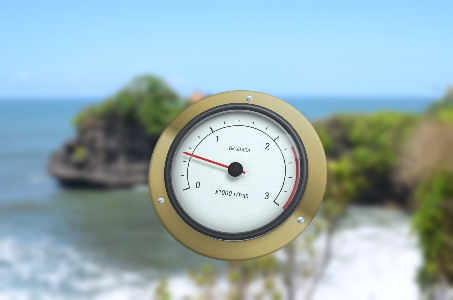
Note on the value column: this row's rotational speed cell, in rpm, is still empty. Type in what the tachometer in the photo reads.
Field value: 500 rpm
